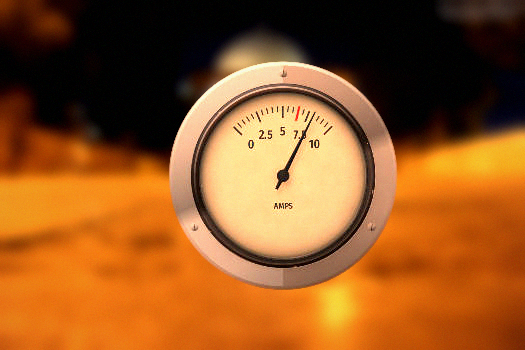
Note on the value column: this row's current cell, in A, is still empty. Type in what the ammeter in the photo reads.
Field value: 8 A
